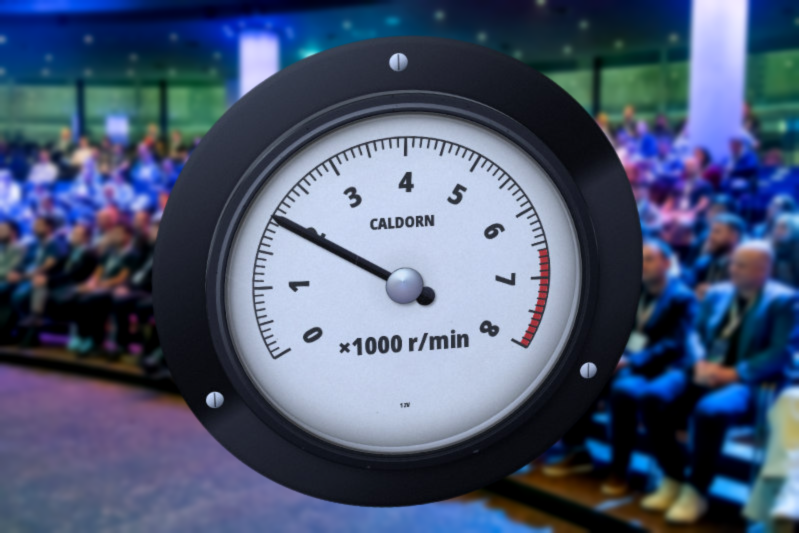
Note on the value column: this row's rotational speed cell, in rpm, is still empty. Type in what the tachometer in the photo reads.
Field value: 2000 rpm
